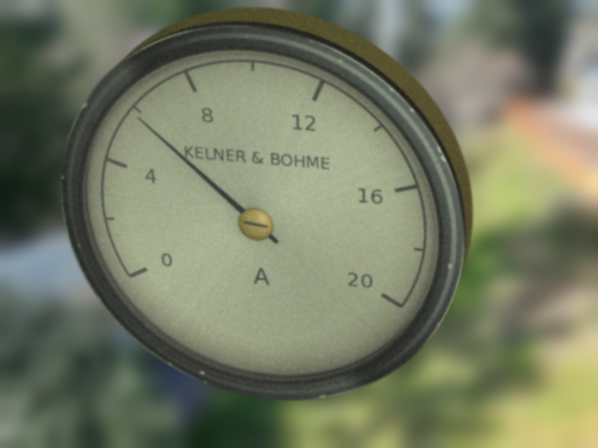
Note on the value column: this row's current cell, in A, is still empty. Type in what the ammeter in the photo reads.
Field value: 6 A
